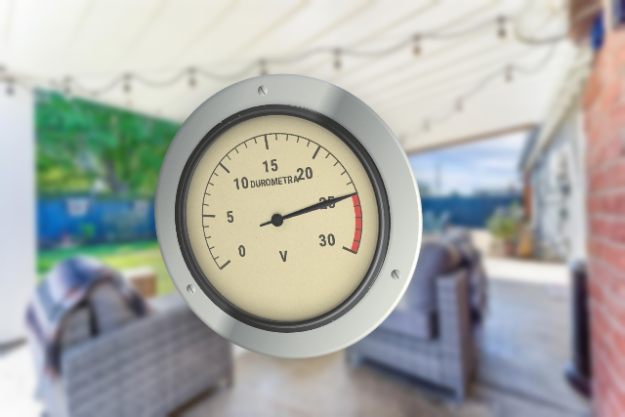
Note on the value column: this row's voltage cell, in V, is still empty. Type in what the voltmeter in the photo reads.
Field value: 25 V
